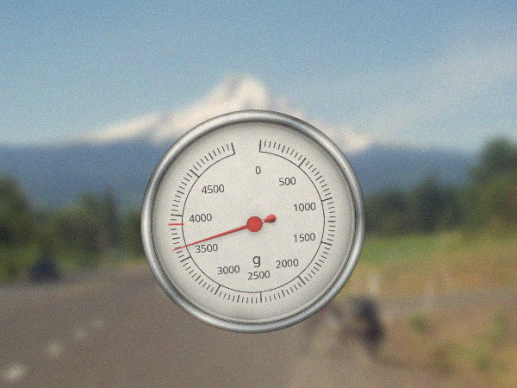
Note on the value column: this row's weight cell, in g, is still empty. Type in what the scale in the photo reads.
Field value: 3650 g
